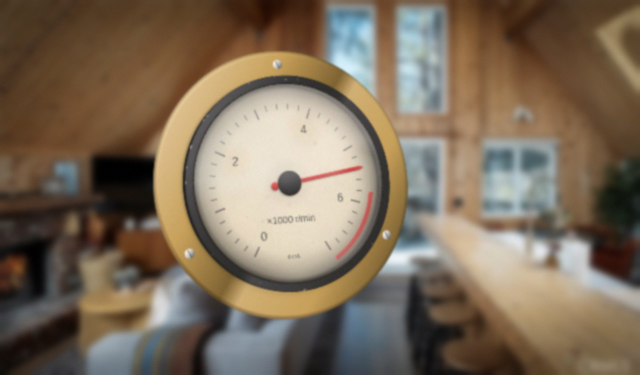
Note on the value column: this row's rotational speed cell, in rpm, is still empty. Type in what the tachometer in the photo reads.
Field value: 5400 rpm
